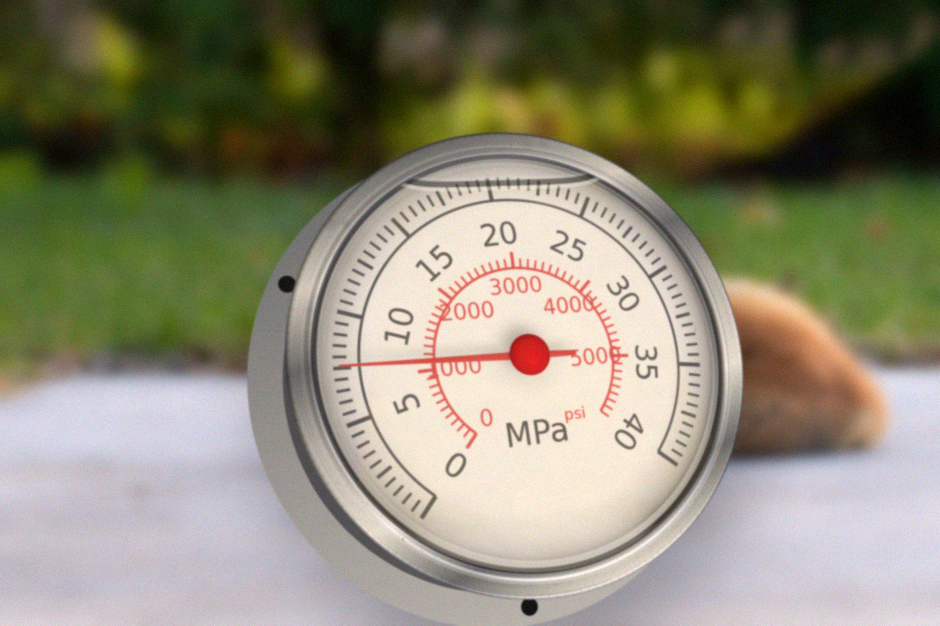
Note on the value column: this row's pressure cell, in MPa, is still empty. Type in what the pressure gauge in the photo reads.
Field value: 7.5 MPa
